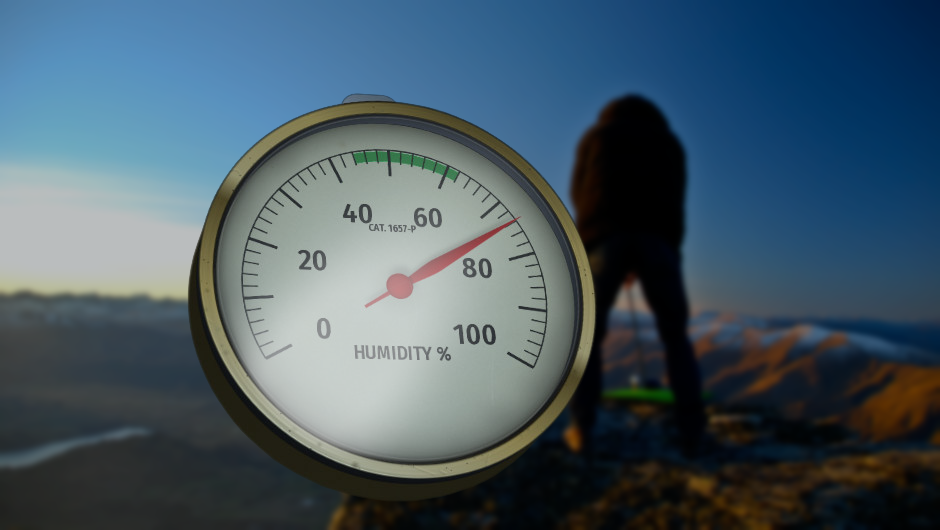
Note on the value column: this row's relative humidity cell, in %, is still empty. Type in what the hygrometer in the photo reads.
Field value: 74 %
